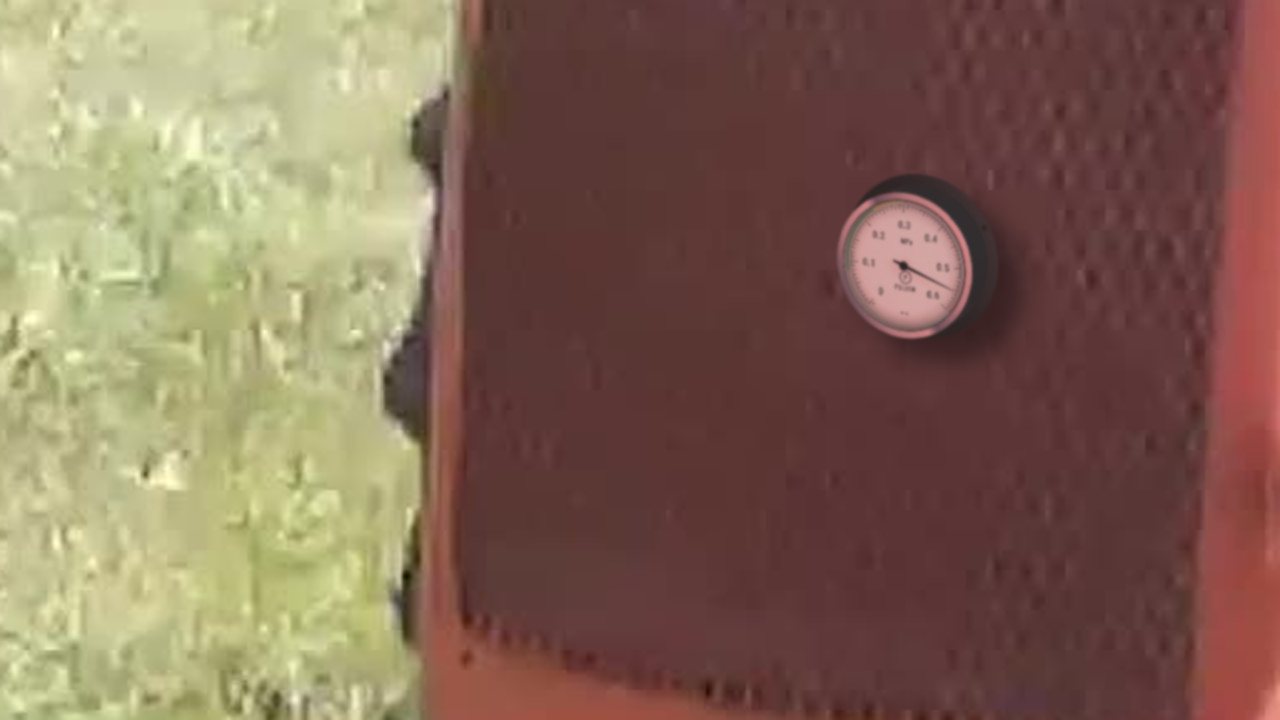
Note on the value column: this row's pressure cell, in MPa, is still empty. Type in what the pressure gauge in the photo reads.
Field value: 0.55 MPa
